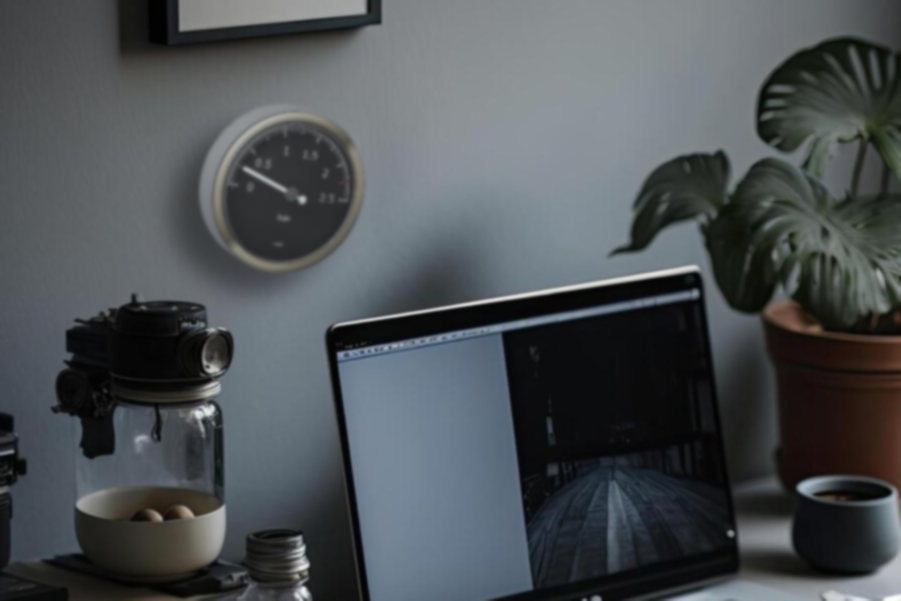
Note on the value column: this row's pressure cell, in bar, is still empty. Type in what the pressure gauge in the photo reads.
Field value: 0.25 bar
